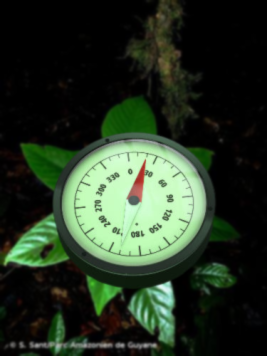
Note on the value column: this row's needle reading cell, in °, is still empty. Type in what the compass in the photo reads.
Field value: 20 °
